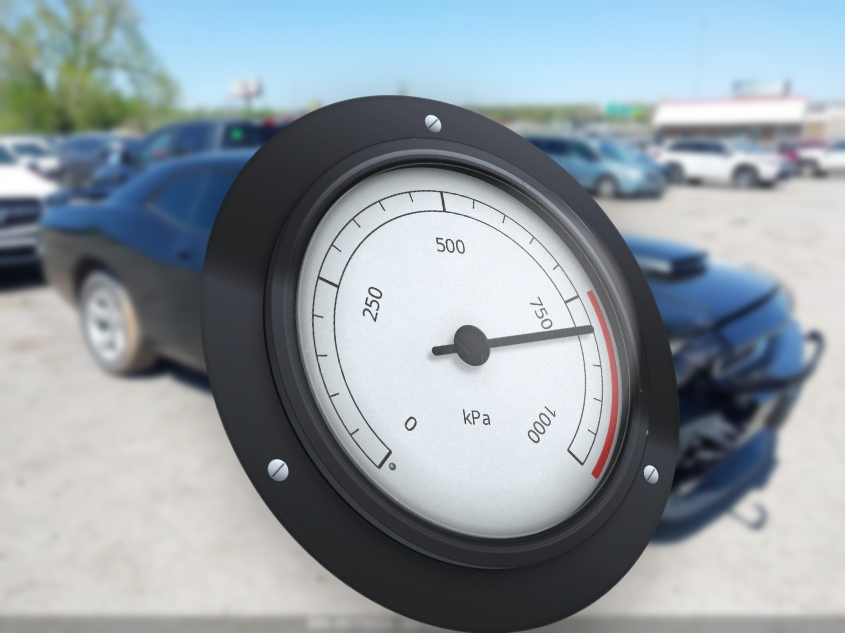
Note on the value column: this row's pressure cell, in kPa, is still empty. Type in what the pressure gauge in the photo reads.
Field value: 800 kPa
